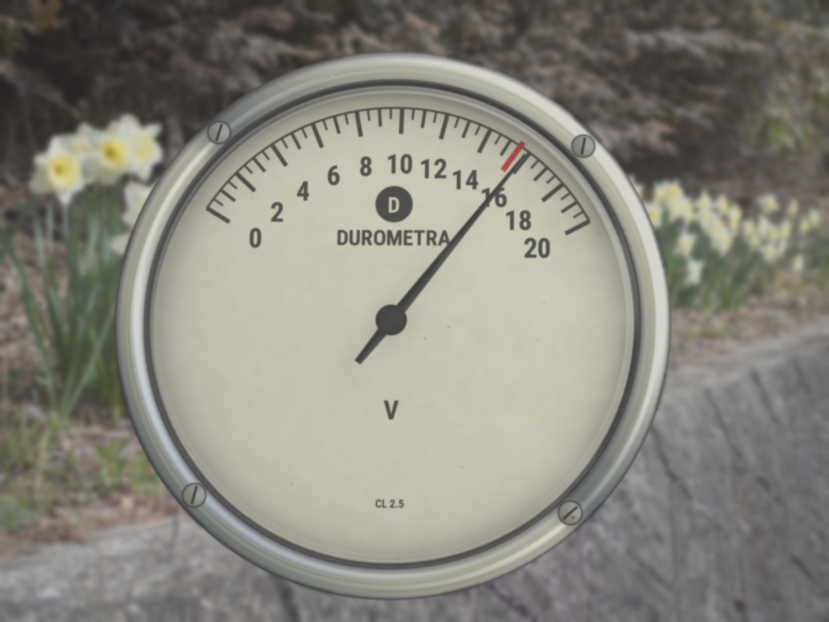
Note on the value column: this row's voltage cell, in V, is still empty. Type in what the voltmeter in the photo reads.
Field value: 16 V
